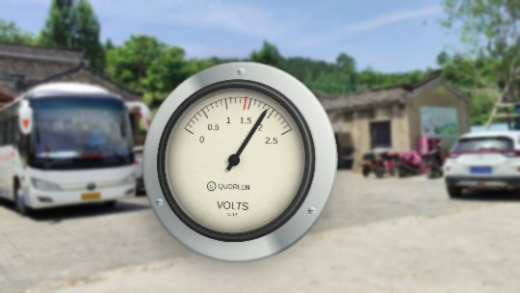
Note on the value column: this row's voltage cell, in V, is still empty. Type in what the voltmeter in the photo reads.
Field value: 1.9 V
